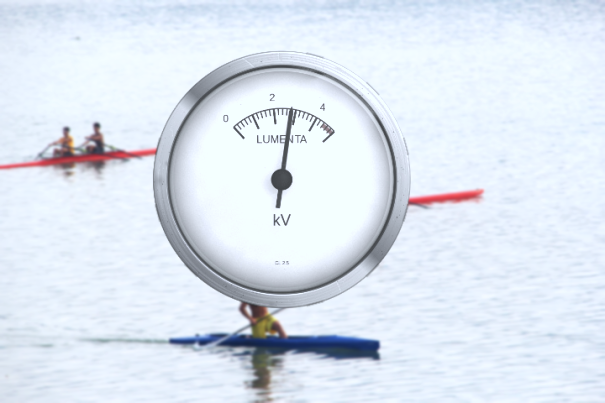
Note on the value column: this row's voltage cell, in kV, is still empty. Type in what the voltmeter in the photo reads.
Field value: 2.8 kV
